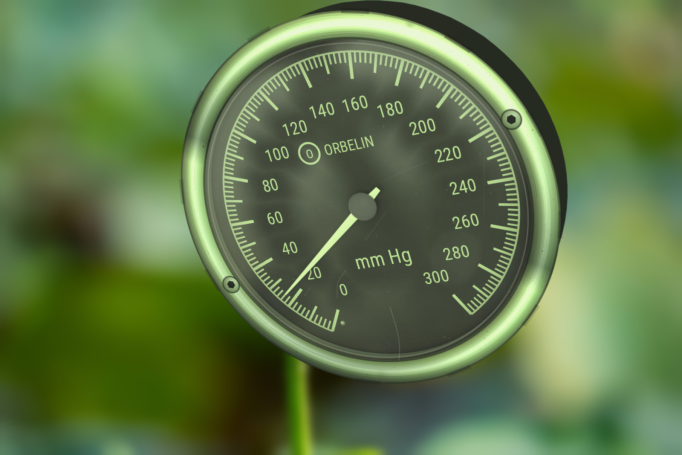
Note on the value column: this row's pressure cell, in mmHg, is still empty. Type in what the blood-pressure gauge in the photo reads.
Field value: 24 mmHg
